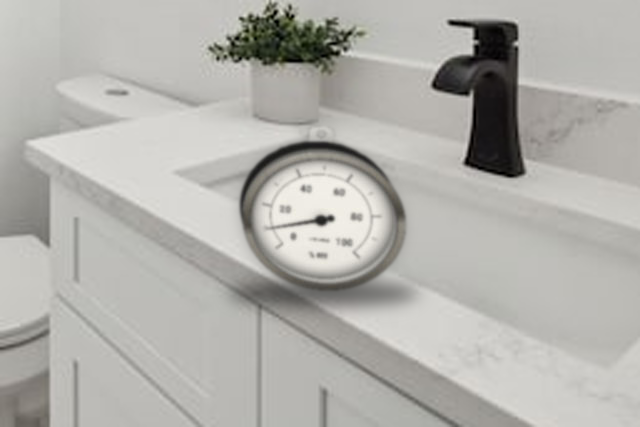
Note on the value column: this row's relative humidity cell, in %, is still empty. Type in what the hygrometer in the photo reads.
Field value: 10 %
